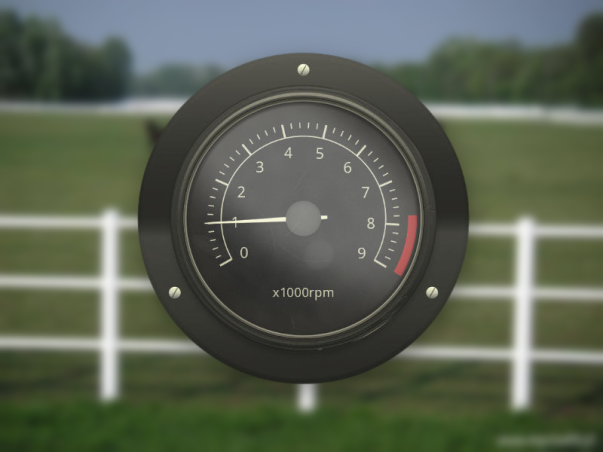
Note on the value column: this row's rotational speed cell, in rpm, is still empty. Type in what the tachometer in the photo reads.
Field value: 1000 rpm
